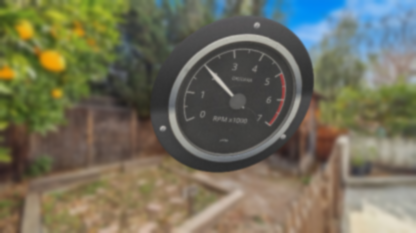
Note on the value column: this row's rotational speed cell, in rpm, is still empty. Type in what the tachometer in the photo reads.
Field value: 2000 rpm
